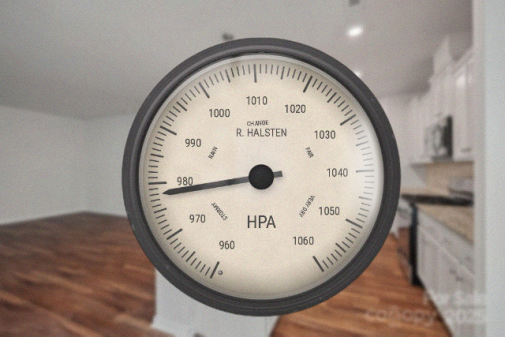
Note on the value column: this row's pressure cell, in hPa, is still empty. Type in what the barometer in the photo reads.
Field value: 978 hPa
